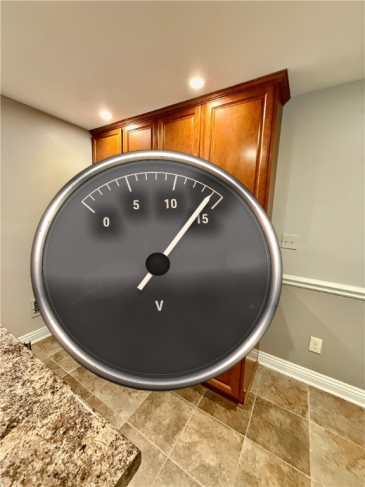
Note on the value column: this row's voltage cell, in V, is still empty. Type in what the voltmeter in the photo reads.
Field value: 14 V
